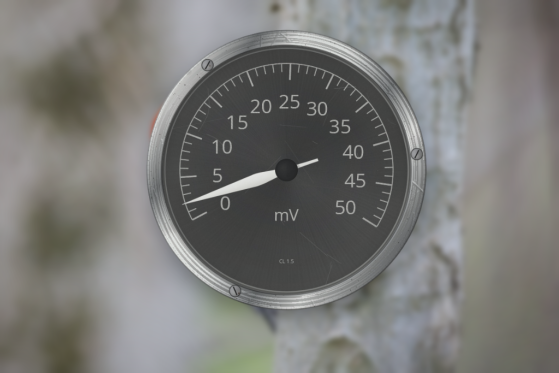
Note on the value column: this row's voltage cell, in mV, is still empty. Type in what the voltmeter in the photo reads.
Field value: 2 mV
